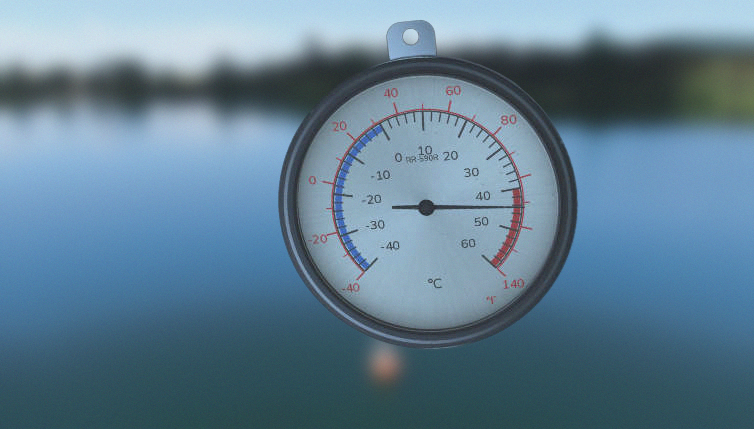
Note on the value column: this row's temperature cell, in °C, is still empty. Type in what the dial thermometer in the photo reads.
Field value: 44 °C
